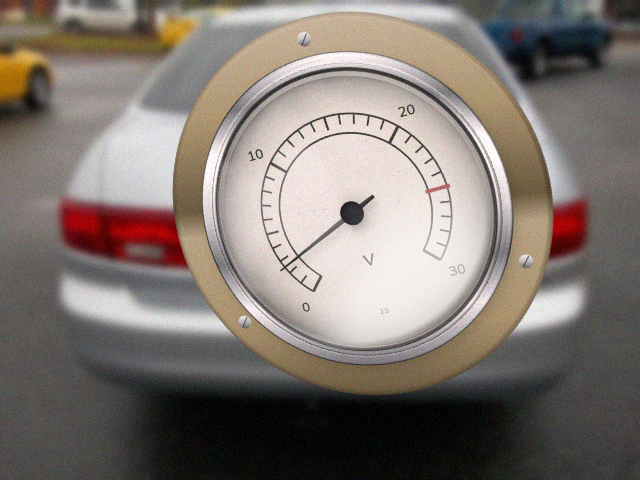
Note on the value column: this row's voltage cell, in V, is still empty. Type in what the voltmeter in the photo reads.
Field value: 2.5 V
